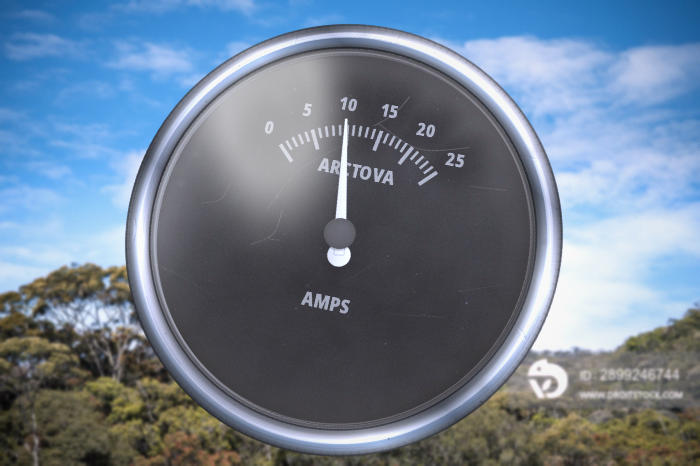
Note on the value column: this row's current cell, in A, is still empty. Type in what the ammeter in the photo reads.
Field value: 10 A
